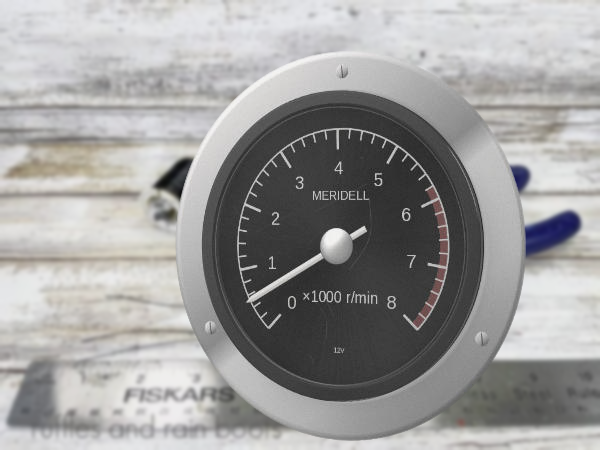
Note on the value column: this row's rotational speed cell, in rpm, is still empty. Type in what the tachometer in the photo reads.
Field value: 500 rpm
